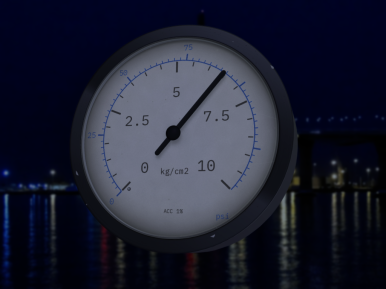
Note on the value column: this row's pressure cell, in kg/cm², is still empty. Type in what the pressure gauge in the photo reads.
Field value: 6.5 kg/cm²
